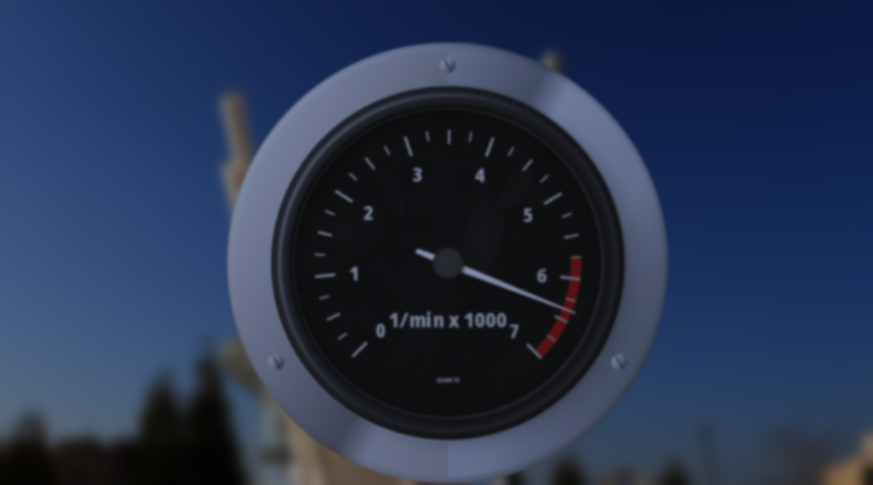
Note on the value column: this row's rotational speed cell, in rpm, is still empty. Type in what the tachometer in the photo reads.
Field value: 6375 rpm
